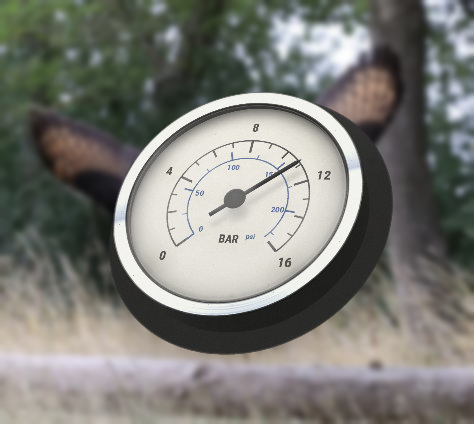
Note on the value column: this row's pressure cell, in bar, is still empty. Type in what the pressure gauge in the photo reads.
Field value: 11 bar
